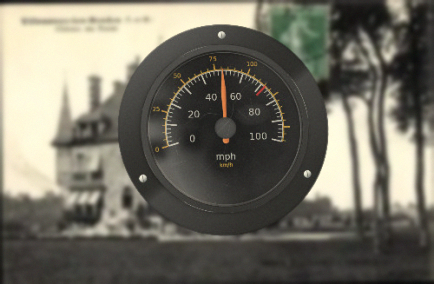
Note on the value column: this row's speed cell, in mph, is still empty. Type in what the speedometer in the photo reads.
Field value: 50 mph
